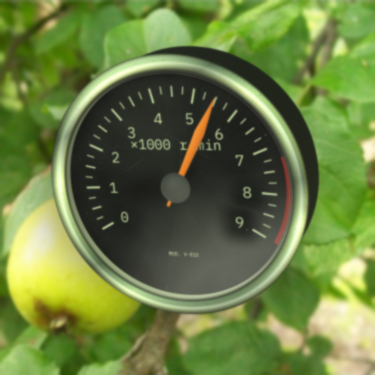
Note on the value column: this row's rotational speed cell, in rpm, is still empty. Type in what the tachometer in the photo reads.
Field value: 5500 rpm
